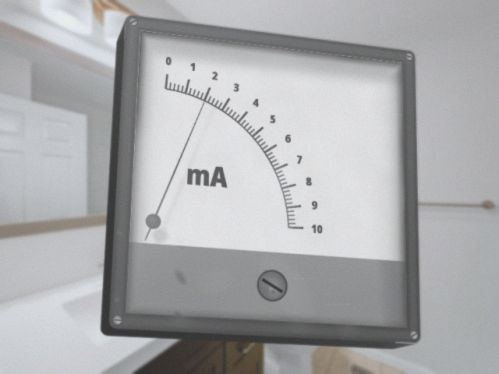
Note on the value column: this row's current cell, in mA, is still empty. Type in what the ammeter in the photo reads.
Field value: 2 mA
